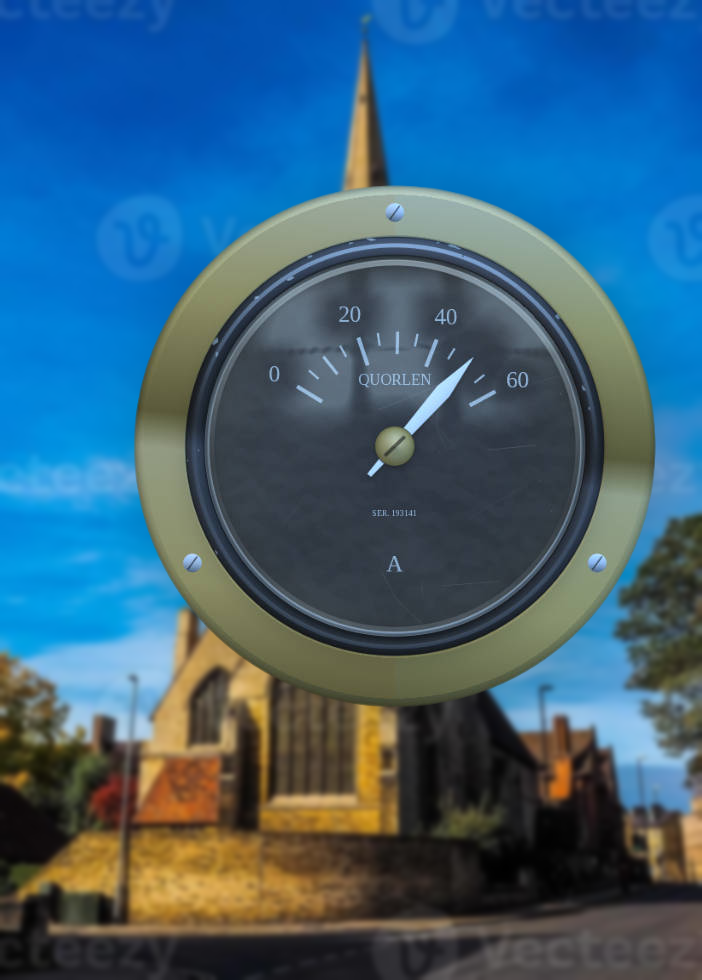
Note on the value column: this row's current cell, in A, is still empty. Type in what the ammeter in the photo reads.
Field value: 50 A
